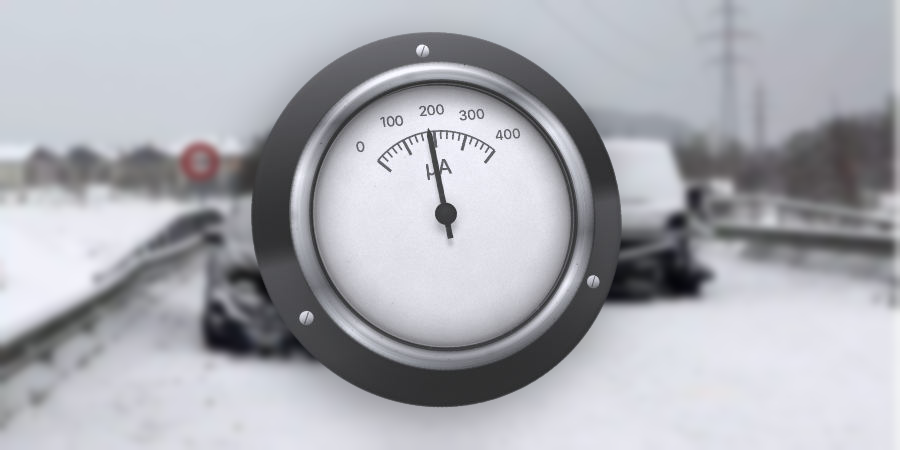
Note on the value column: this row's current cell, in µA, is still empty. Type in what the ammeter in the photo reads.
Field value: 180 µA
